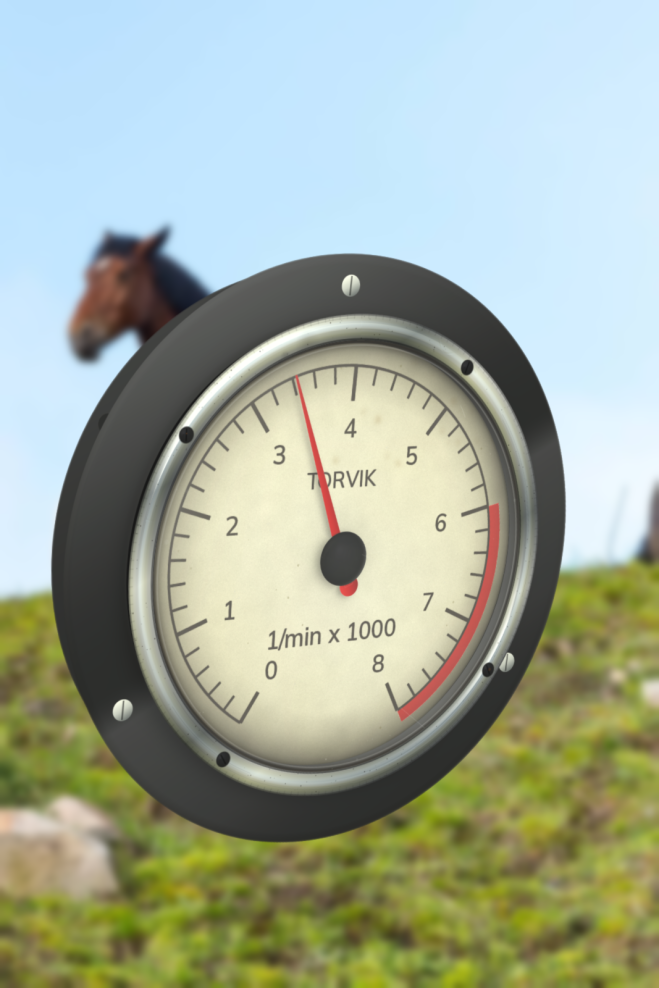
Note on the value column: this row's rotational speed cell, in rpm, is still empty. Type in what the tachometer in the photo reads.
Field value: 3400 rpm
